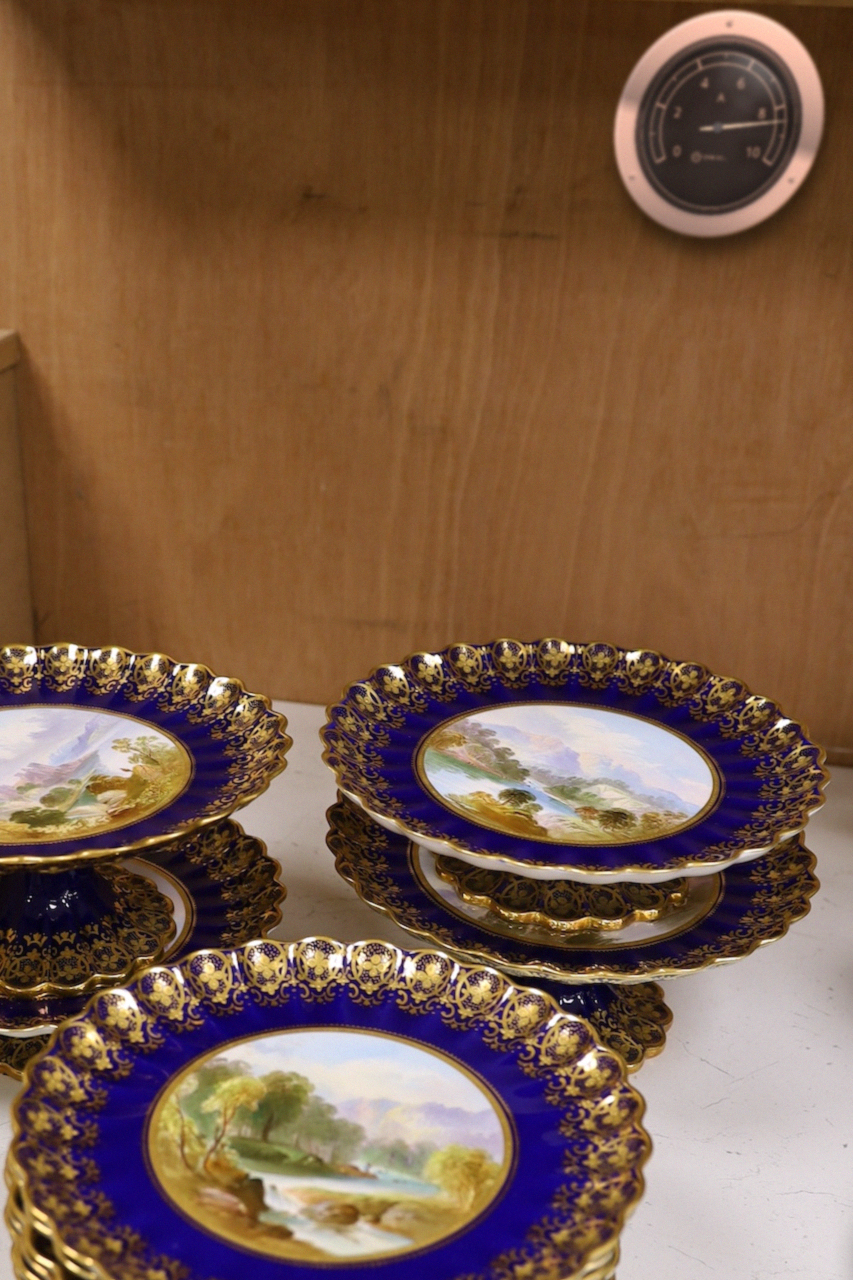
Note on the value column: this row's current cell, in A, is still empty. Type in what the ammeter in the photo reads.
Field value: 8.5 A
